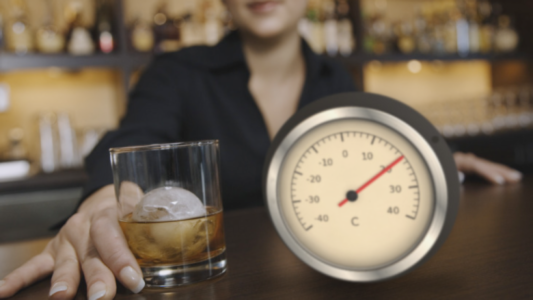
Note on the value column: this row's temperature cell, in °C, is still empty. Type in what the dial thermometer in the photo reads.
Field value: 20 °C
